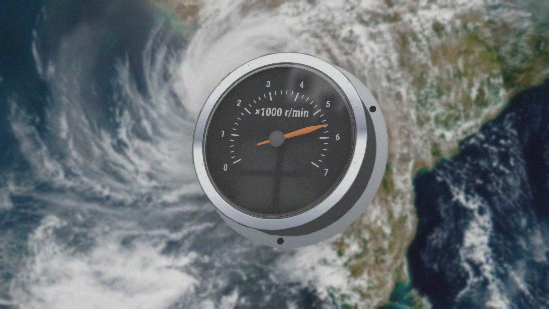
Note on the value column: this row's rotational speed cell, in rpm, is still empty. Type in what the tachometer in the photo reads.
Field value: 5600 rpm
